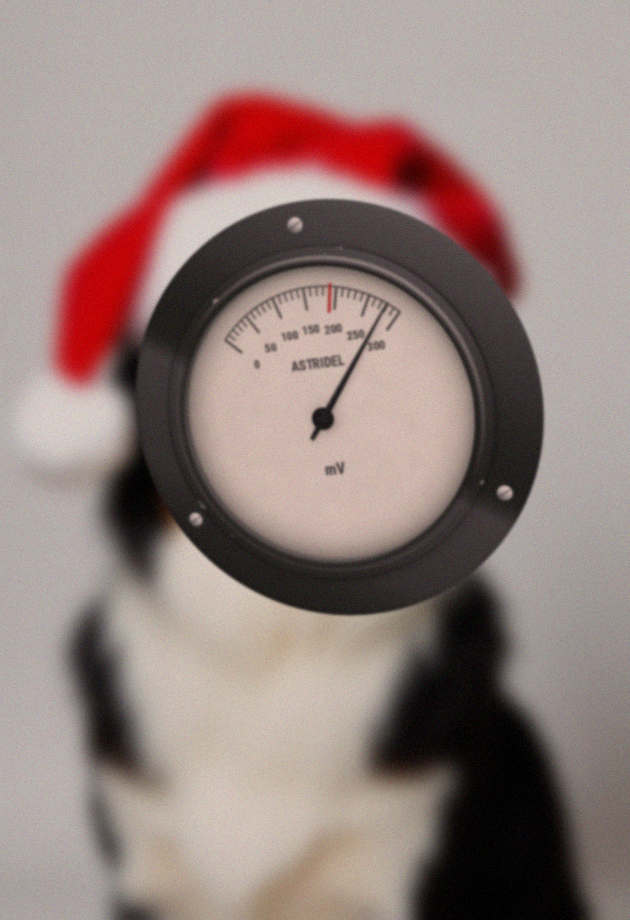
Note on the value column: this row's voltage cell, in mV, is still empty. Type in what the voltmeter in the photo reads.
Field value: 280 mV
